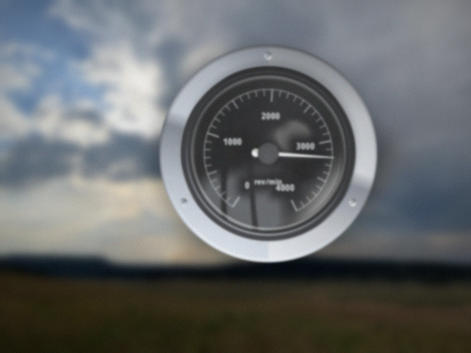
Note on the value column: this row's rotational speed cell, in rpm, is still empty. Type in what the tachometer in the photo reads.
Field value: 3200 rpm
